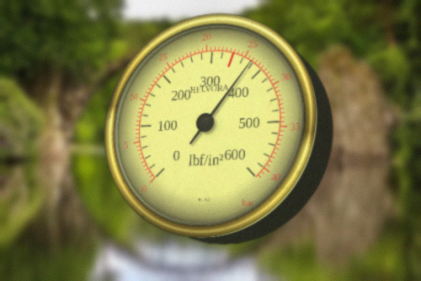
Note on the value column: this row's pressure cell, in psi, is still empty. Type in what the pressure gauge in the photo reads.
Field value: 380 psi
